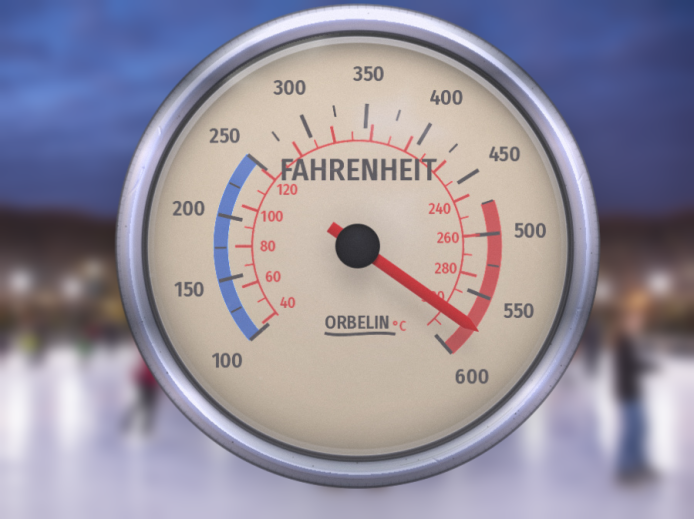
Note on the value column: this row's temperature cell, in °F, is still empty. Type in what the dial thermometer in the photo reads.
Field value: 575 °F
